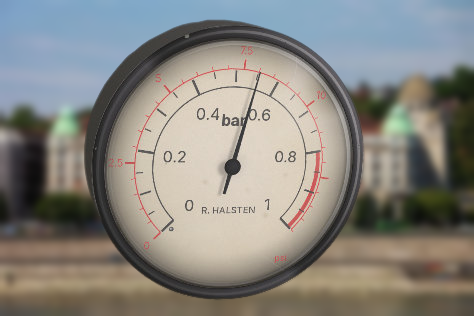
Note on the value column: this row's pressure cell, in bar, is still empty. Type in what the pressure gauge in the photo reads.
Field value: 0.55 bar
